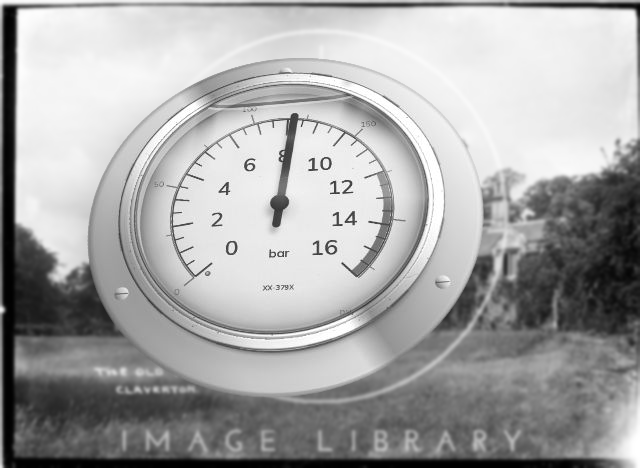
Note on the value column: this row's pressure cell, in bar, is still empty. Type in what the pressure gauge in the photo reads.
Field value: 8.25 bar
